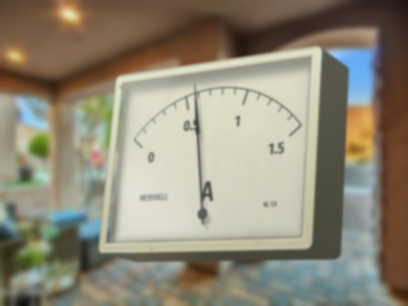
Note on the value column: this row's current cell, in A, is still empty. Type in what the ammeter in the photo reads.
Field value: 0.6 A
